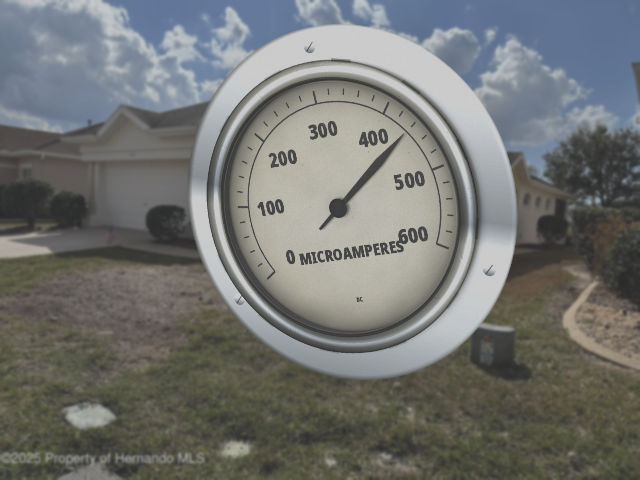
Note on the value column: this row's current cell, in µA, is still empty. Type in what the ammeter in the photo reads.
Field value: 440 µA
